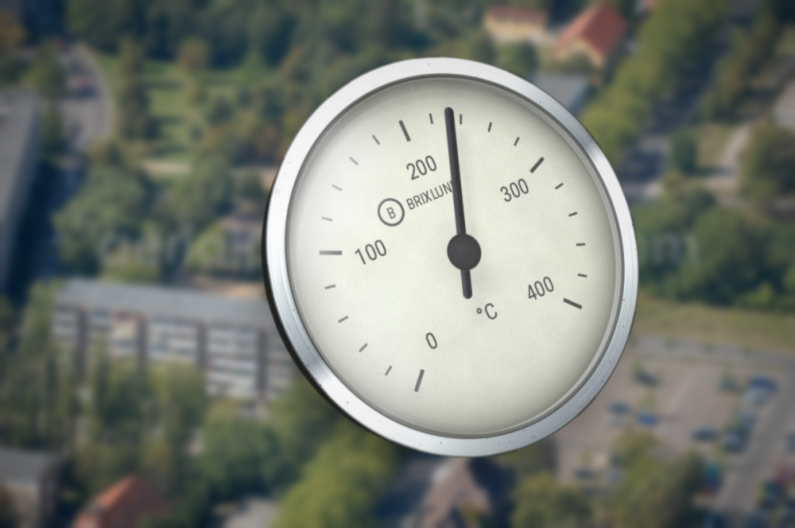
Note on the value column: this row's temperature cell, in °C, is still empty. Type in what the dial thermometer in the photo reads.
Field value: 230 °C
